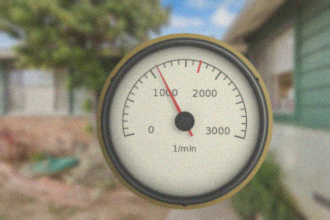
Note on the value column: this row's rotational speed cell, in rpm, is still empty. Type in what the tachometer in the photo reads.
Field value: 1100 rpm
